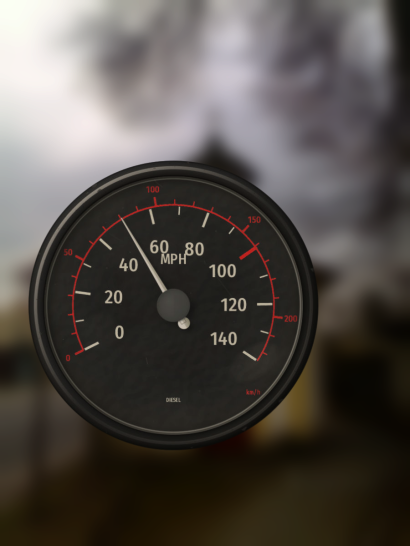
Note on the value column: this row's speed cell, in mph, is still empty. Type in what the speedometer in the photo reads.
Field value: 50 mph
